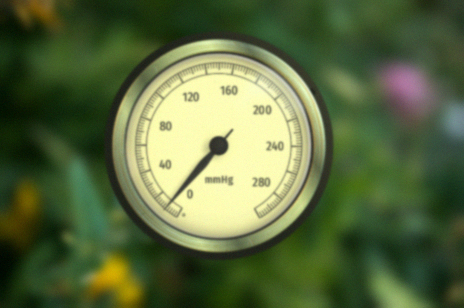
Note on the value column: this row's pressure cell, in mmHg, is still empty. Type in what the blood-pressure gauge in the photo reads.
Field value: 10 mmHg
